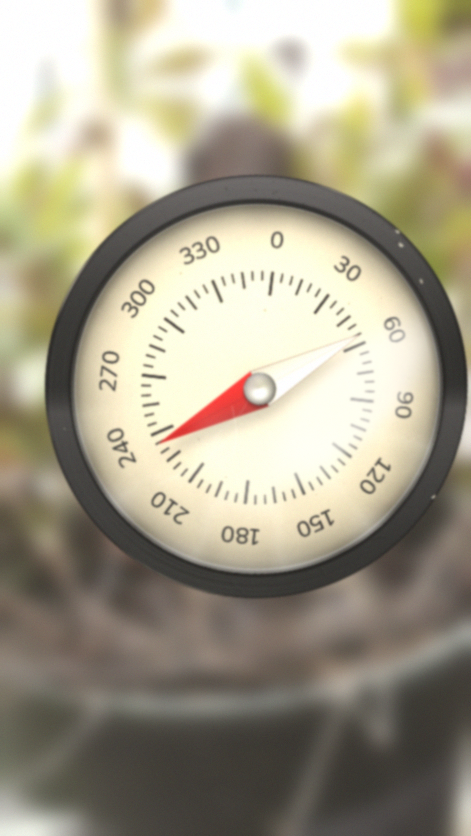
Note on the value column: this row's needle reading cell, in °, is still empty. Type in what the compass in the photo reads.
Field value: 235 °
